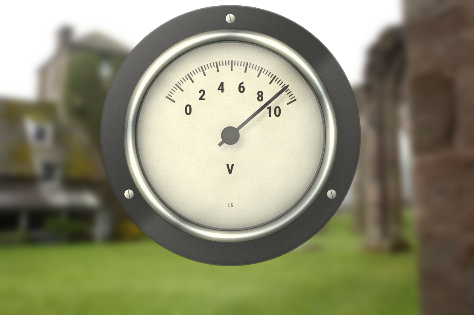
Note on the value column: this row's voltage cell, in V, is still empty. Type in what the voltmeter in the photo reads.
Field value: 9 V
